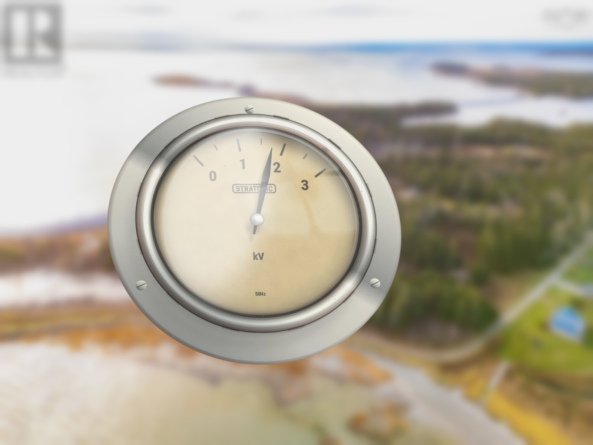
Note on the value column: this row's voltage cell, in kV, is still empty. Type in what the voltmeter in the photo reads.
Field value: 1.75 kV
